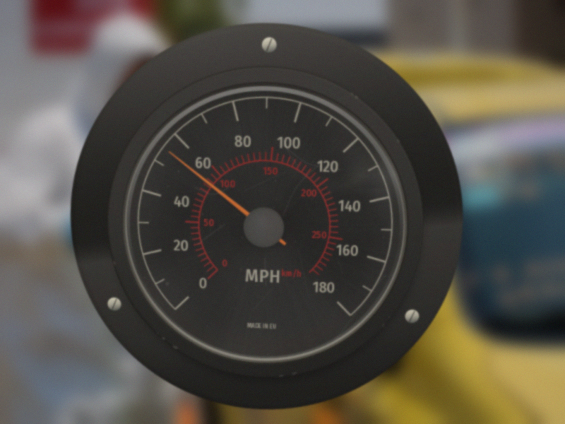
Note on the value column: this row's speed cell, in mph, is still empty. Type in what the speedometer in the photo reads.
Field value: 55 mph
